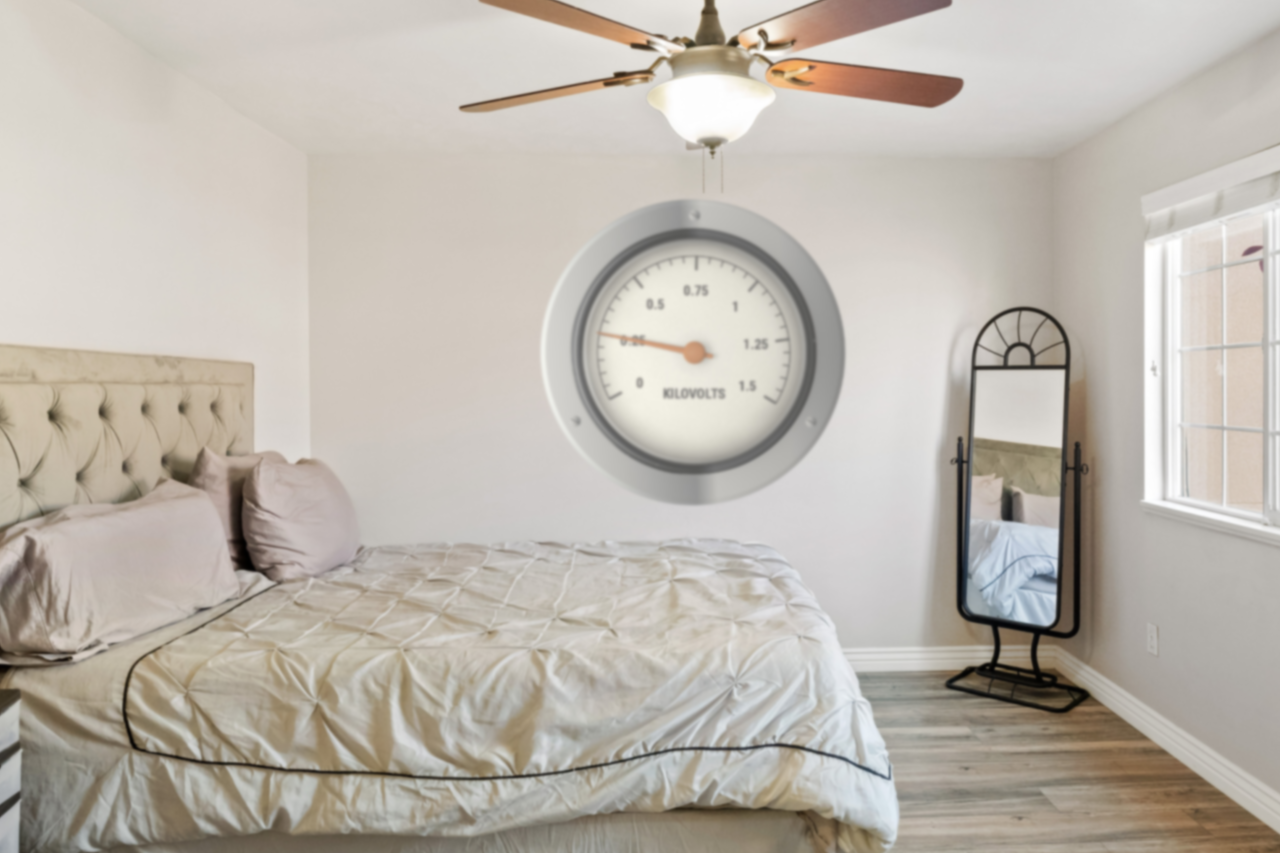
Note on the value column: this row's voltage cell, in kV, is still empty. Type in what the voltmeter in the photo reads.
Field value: 0.25 kV
